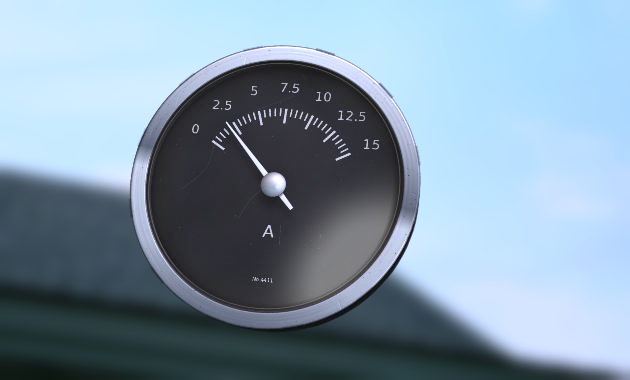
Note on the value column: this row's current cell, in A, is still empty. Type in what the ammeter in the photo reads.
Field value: 2 A
